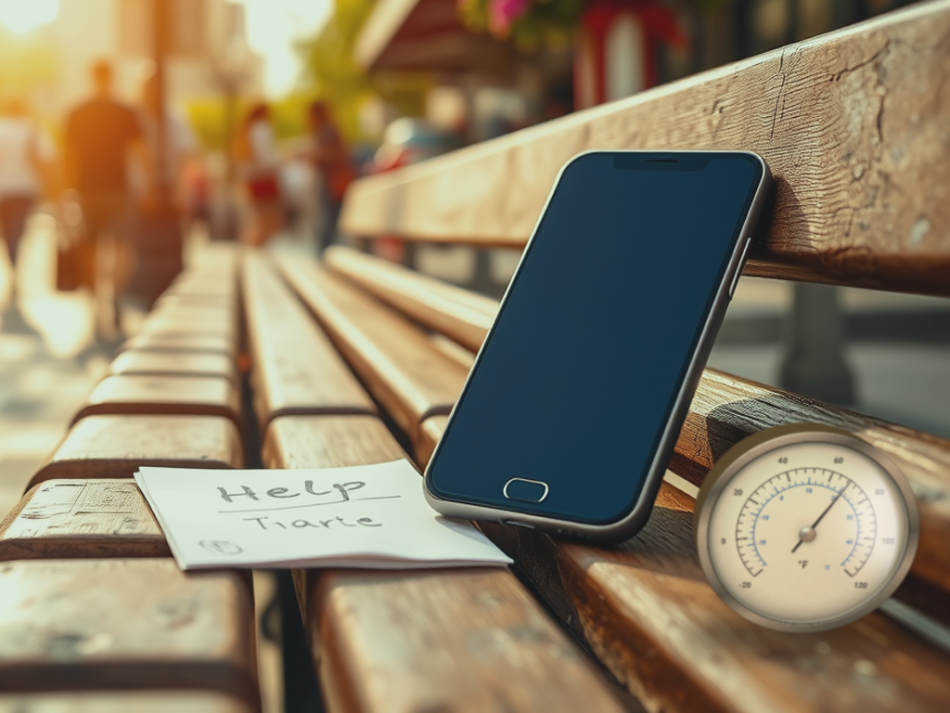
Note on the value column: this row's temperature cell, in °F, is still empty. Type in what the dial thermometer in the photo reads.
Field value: 68 °F
